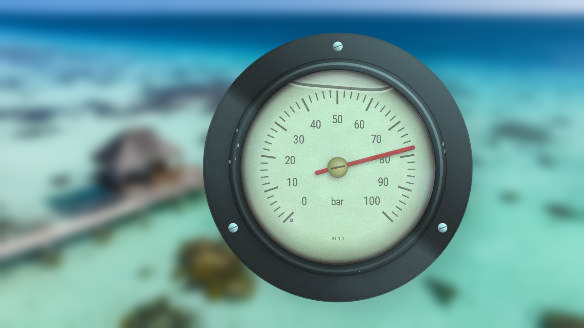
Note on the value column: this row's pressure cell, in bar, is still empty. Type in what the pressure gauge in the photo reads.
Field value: 78 bar
